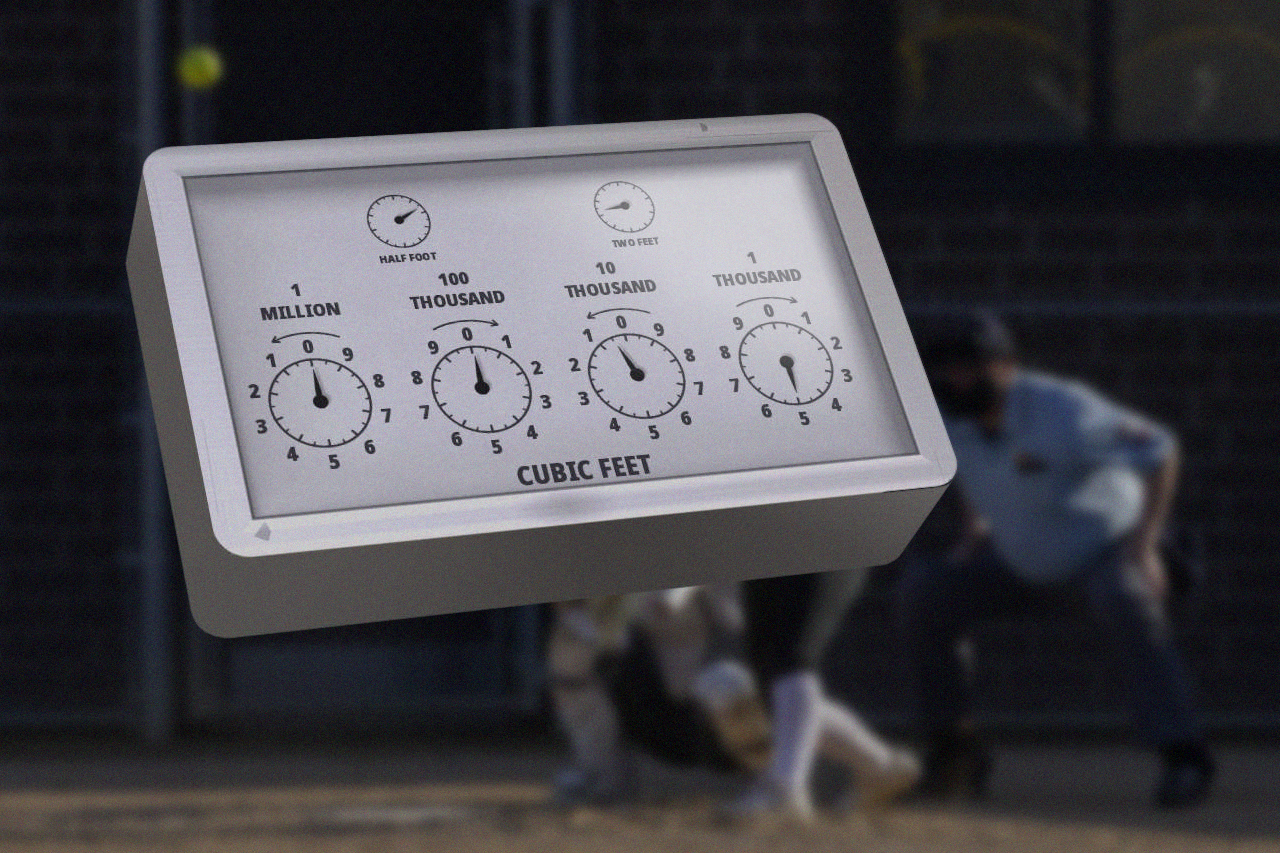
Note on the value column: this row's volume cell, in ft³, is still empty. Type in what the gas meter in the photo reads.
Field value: 500 ft³
